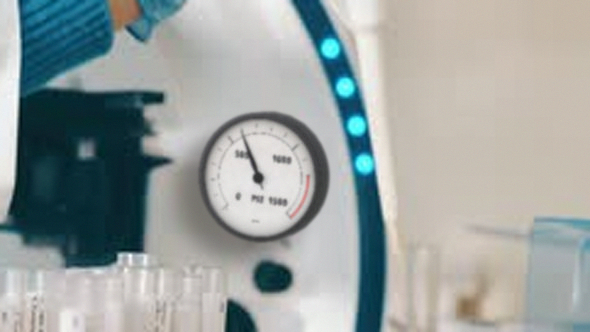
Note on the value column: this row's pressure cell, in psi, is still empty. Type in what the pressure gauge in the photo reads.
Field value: 600 psi
